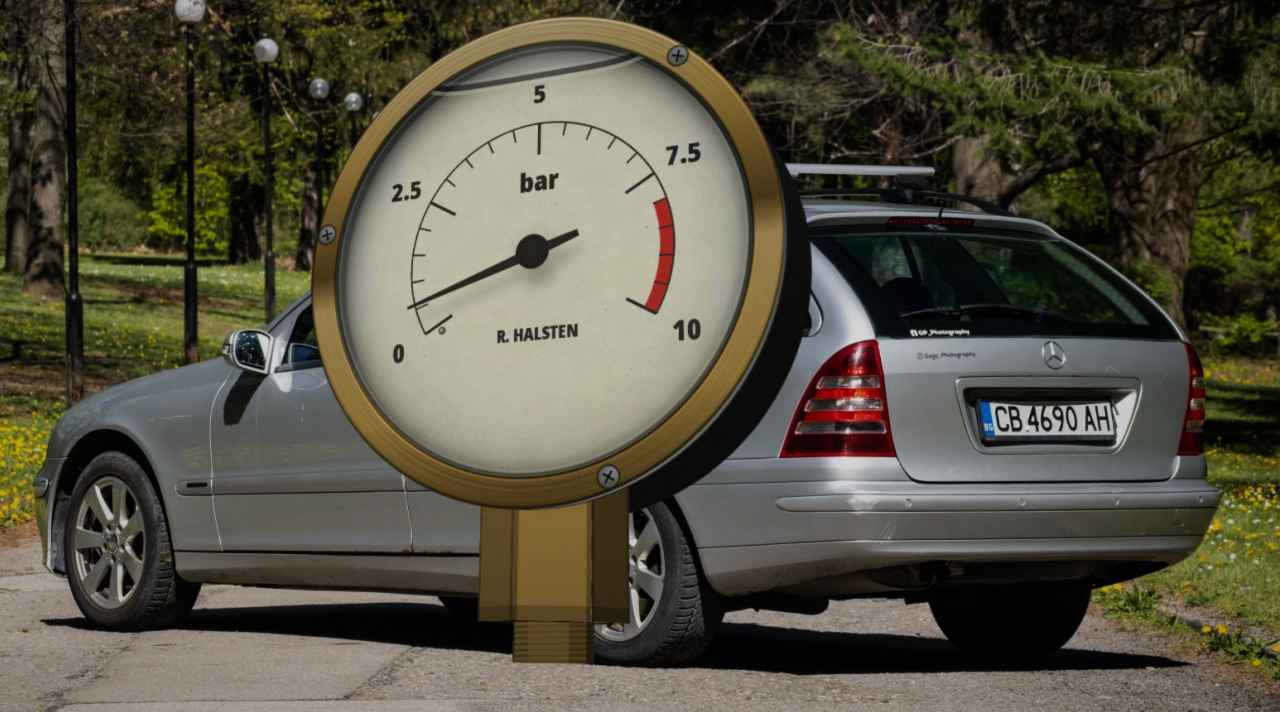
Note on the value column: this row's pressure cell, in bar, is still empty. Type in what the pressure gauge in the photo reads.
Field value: 0.5 bar
